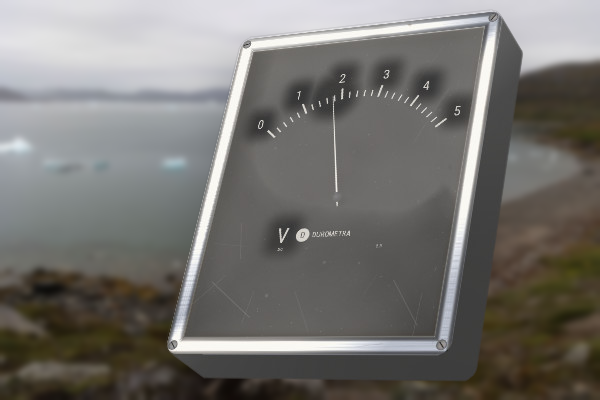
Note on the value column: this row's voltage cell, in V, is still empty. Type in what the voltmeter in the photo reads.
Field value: 1.8 V
